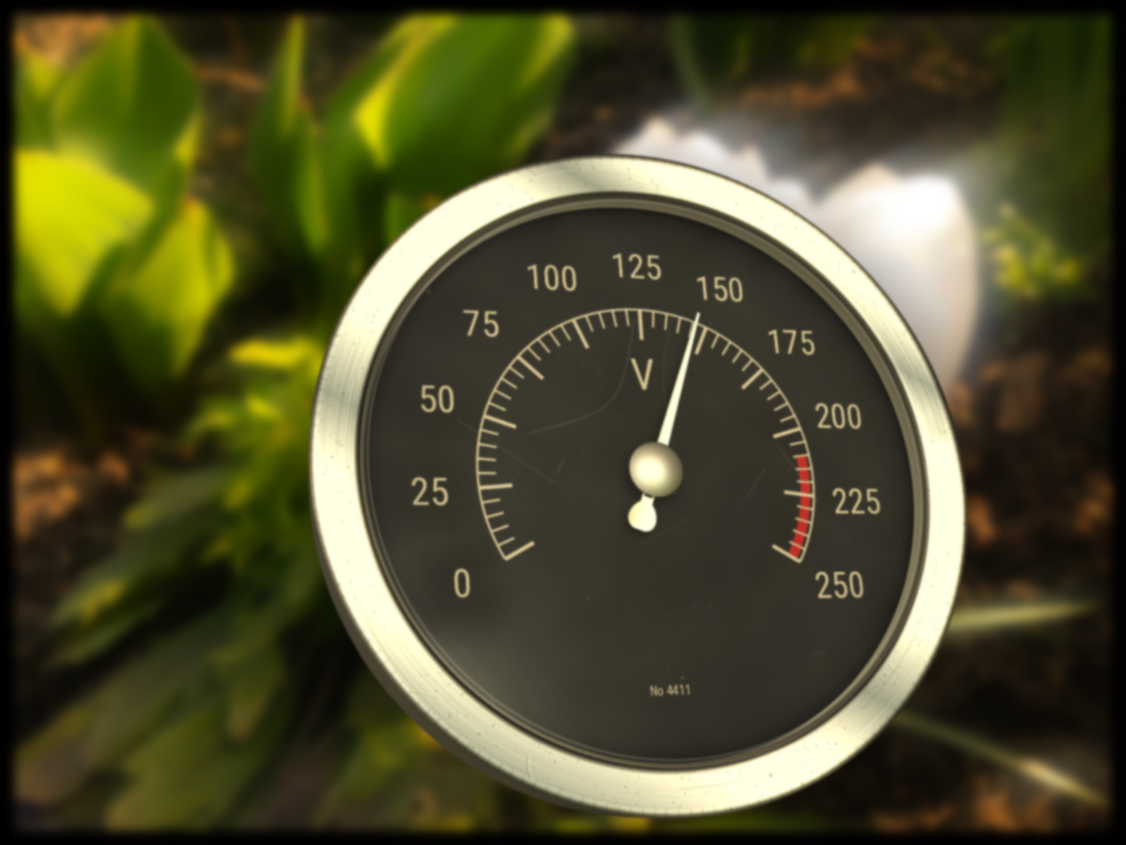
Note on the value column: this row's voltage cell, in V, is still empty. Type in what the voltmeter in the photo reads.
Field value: 145 V
